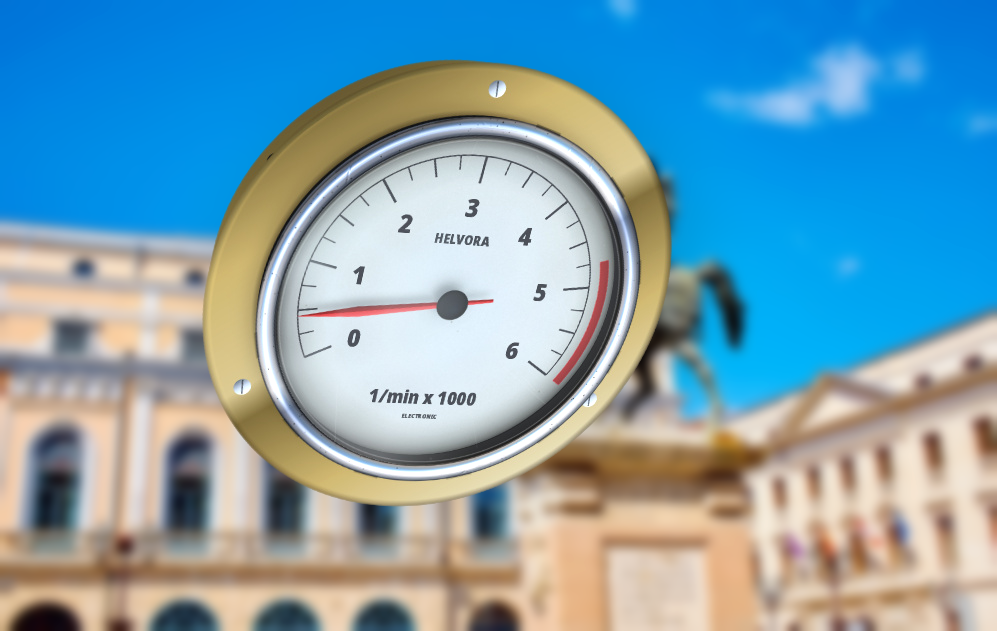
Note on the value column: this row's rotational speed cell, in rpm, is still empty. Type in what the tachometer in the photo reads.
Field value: 500 rpm
